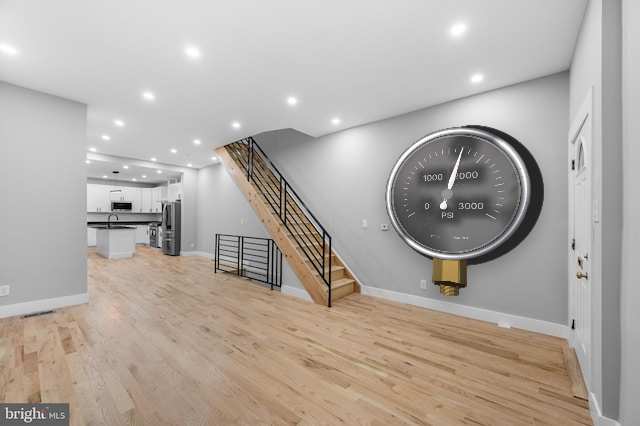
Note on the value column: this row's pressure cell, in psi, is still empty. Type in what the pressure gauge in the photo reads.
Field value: 1700 psi
